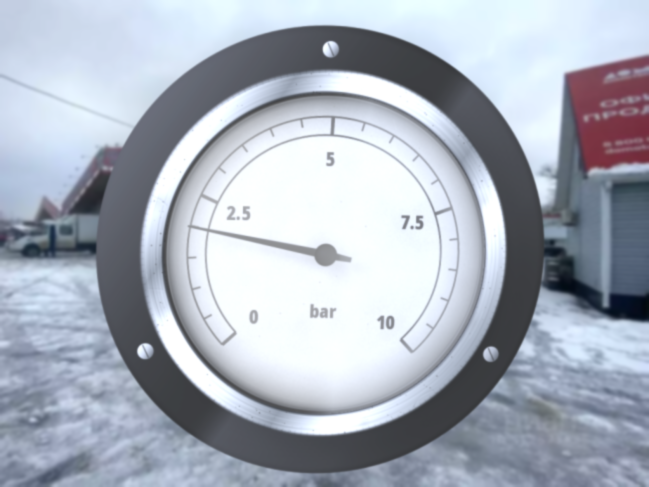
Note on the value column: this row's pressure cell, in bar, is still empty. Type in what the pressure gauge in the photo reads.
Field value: 2 bar
